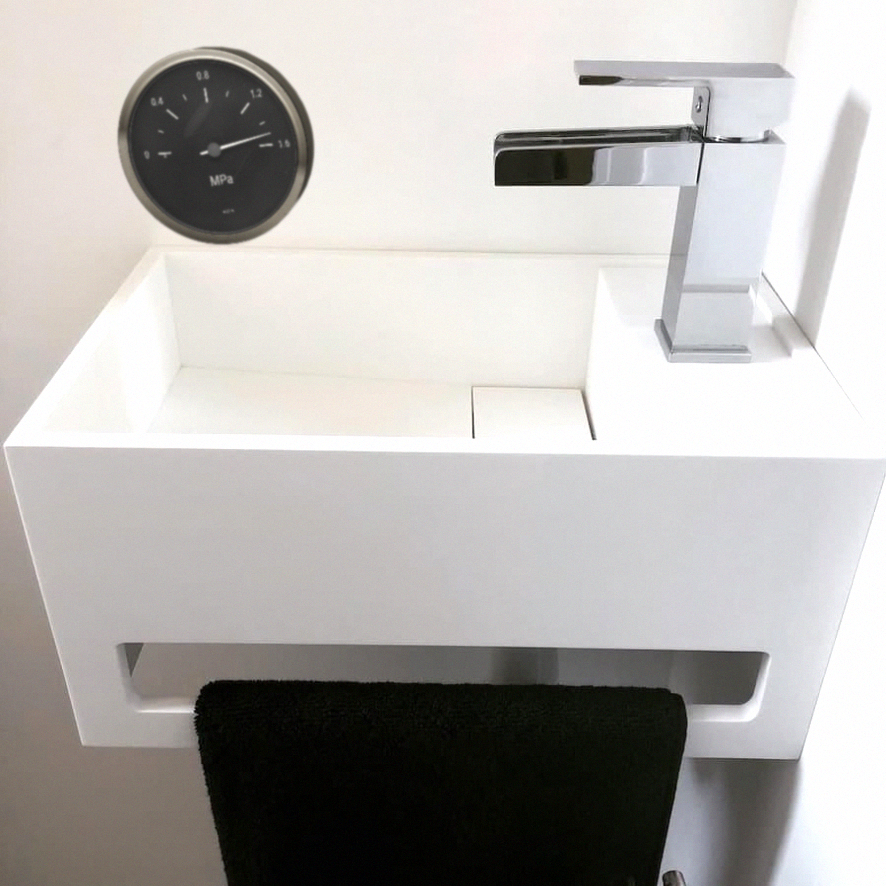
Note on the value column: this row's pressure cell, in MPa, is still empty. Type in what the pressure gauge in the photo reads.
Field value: 1.5 MPa
